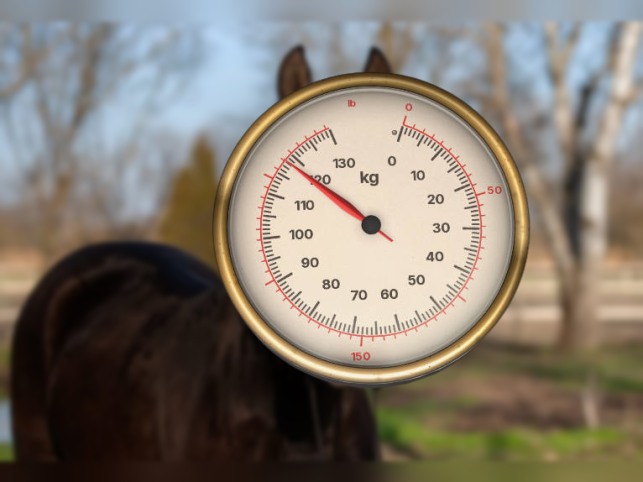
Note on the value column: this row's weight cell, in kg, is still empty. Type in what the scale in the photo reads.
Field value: 118 kg
